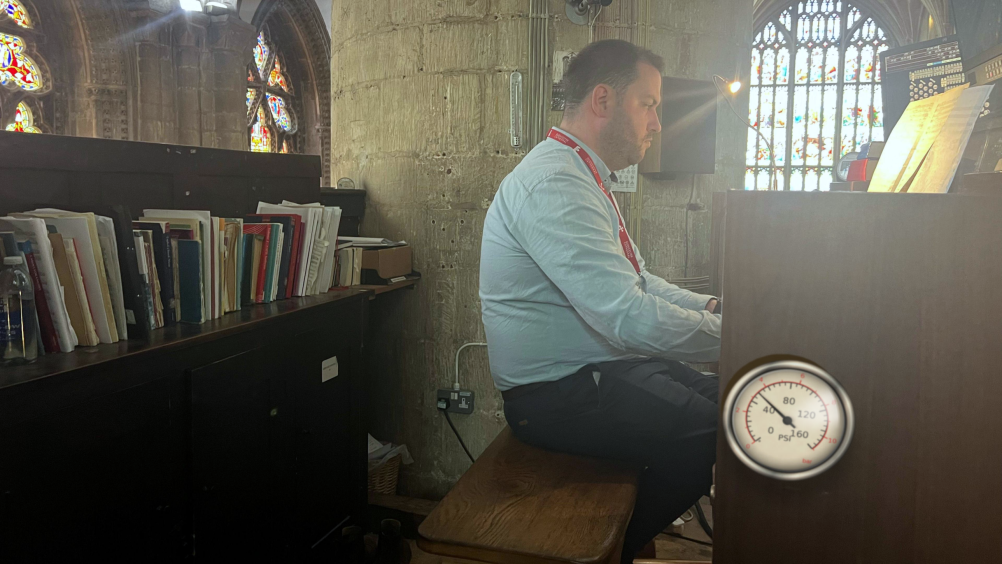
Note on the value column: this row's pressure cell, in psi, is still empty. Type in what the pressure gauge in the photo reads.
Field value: 50 psi
